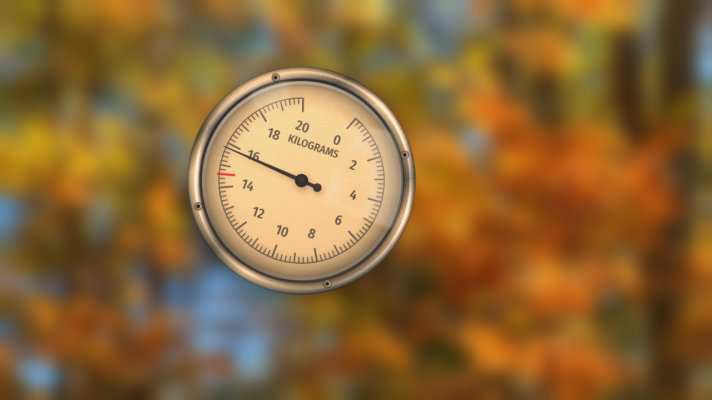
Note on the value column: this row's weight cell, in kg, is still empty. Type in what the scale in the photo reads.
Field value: 15.8 kg
